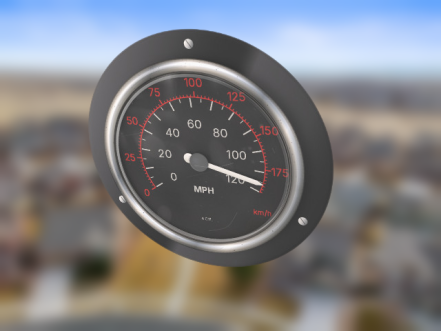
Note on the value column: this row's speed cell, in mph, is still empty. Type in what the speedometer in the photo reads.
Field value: 115 mph
